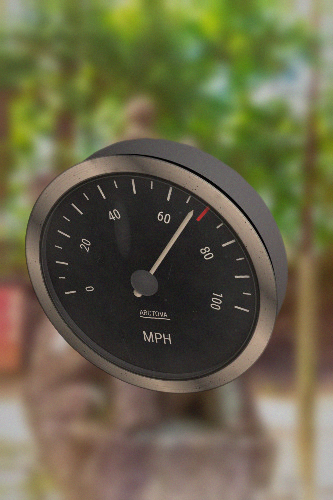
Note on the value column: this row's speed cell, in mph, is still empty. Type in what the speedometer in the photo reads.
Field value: 67.5 mph
